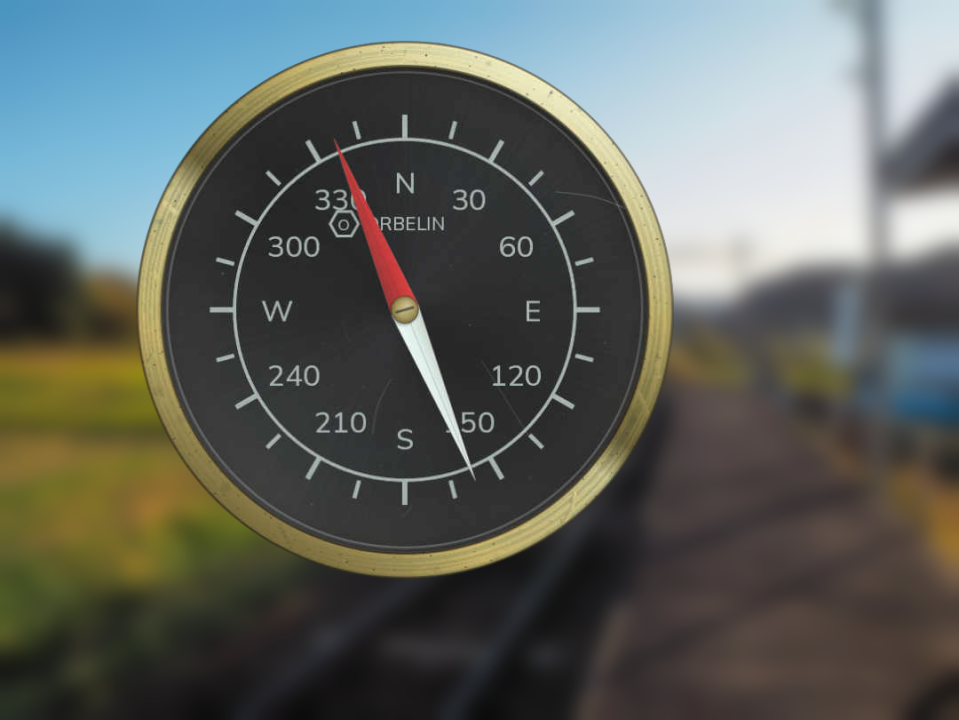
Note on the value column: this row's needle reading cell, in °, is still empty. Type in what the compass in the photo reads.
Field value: 337.5 °
